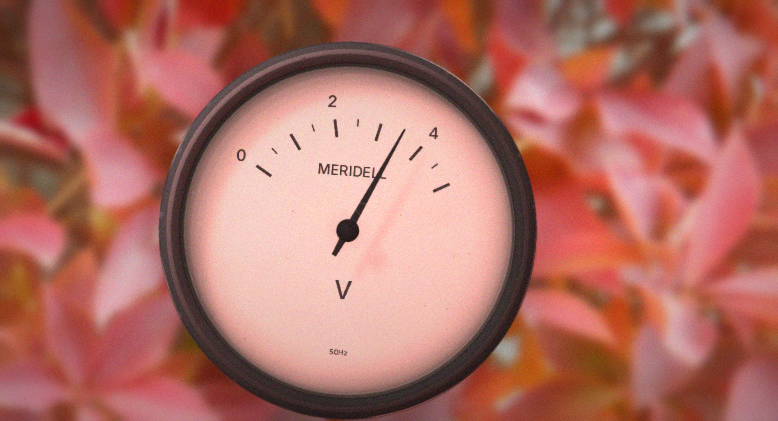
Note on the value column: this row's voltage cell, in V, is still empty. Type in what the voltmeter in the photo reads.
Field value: 3.5 V
